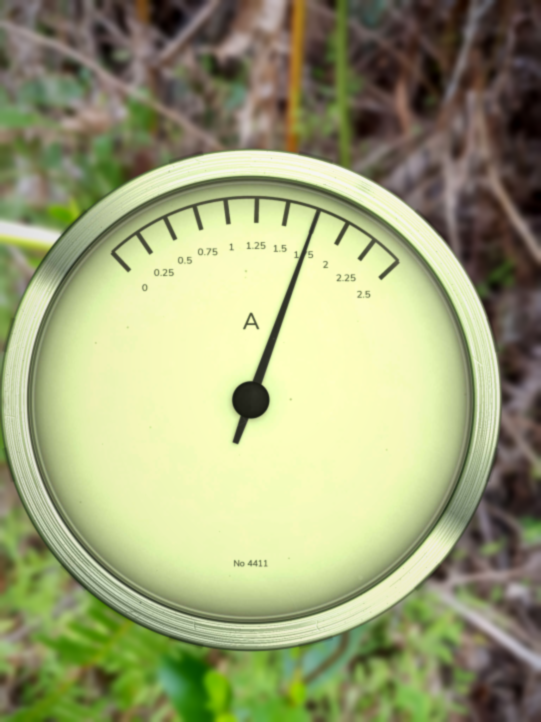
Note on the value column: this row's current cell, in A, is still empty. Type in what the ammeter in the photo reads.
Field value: 1.75 A
